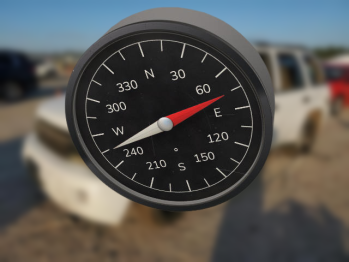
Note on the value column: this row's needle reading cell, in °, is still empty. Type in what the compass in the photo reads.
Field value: 75 °
